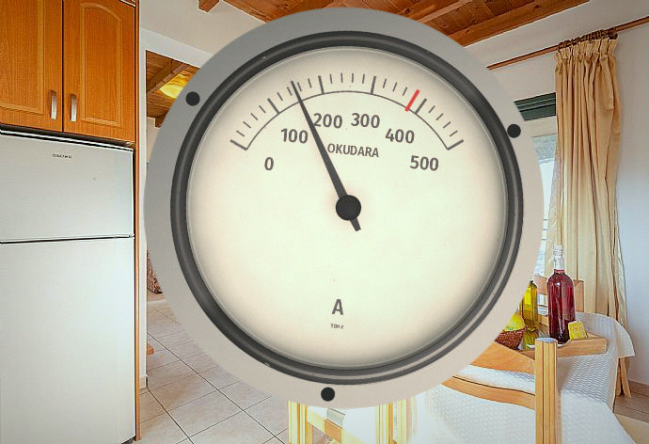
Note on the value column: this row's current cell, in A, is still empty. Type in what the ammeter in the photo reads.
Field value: 150 A
